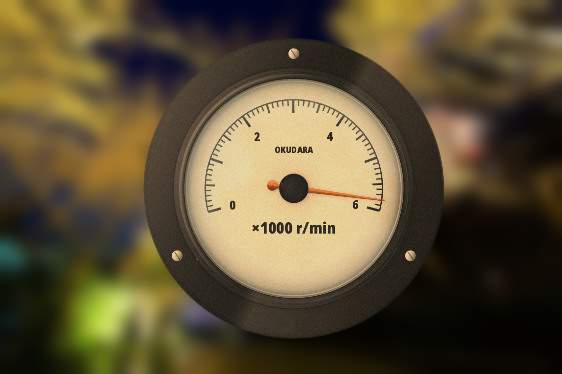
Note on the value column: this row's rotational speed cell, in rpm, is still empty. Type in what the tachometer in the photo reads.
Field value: 5800 rpm
